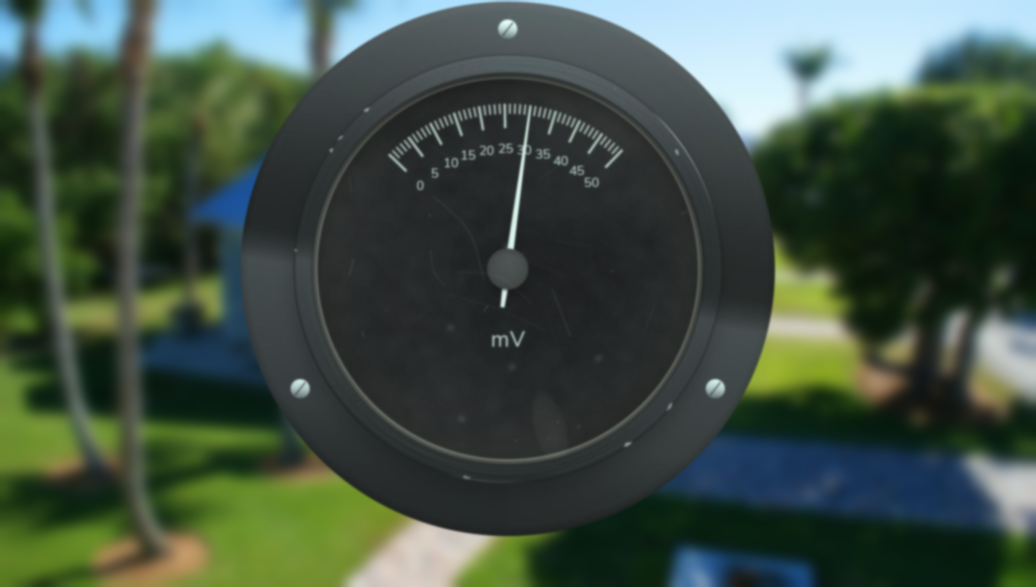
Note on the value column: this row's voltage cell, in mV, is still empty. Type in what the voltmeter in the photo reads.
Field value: 30 mV
